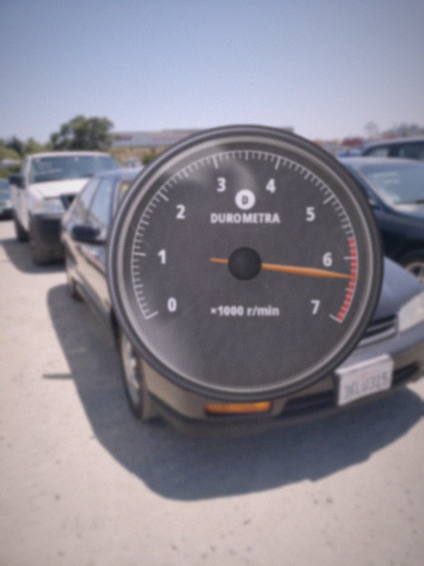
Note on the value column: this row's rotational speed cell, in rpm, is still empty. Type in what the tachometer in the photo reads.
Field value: 6300 rpm
